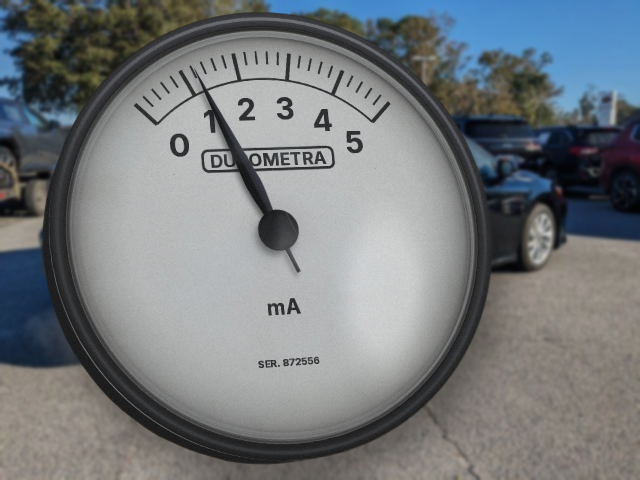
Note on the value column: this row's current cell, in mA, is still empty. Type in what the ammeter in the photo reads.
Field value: 1.2 mA
